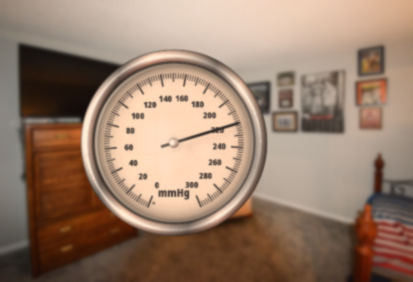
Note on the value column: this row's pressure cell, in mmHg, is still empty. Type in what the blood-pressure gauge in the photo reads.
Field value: 220 mmHg
